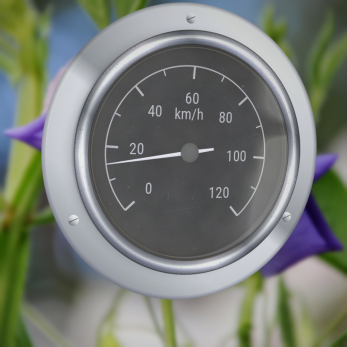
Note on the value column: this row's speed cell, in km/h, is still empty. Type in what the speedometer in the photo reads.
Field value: 15 km/h
